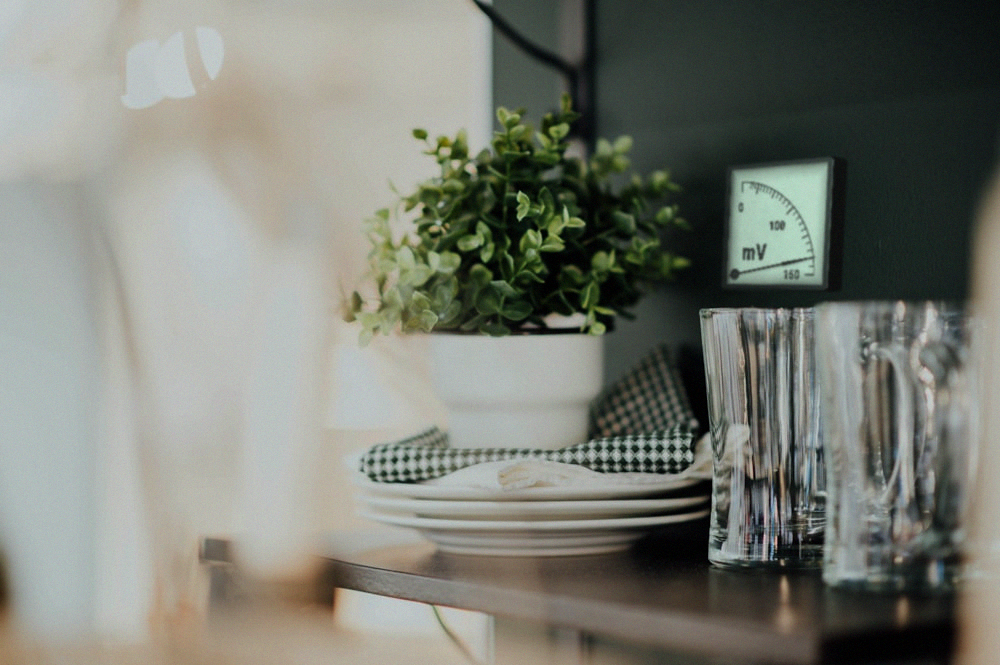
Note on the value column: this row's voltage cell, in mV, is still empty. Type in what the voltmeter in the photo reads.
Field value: 140 mV
